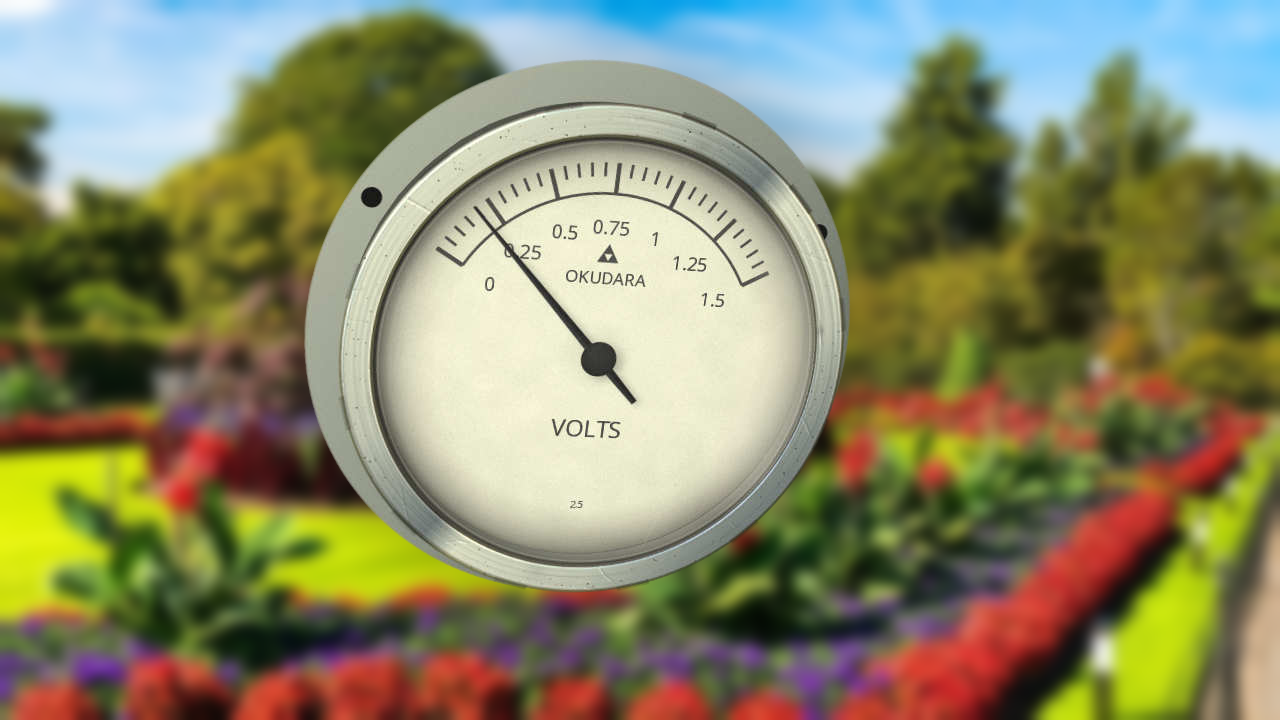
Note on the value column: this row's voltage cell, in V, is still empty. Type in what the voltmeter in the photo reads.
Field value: 0.2 V
